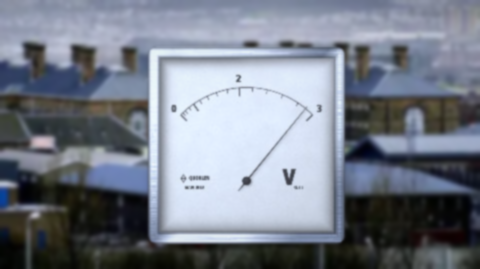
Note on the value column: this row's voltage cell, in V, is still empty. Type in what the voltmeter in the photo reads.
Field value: 2.9 V
